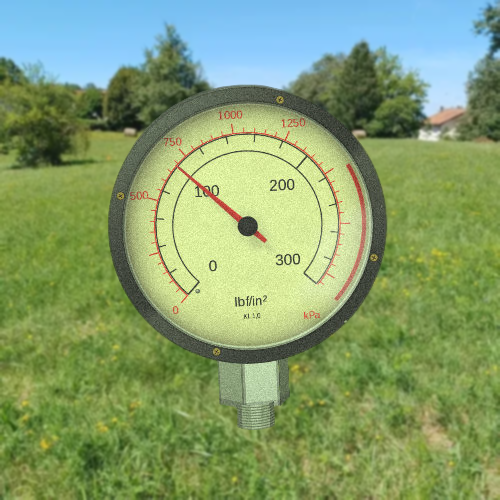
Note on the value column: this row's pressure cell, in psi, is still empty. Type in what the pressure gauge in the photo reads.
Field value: 100 psi
